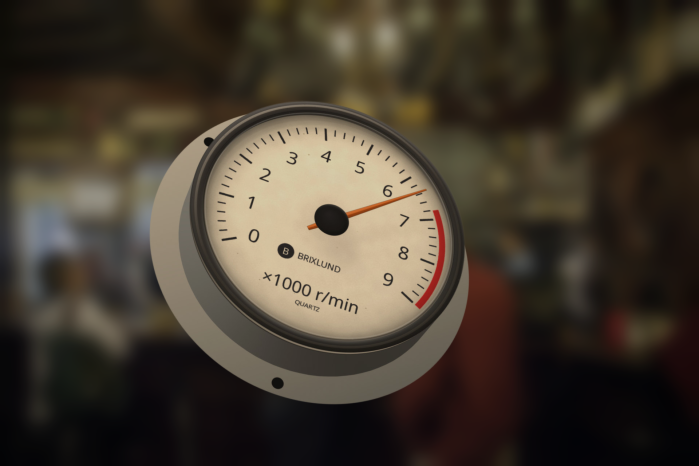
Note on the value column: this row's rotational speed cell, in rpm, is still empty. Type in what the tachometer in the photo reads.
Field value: 6400 rpm
